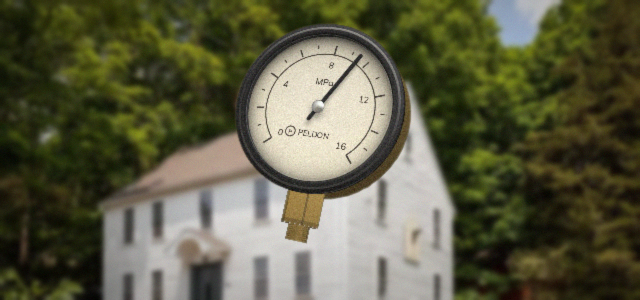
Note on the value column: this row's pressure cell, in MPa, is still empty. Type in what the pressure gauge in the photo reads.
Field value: 9.5 MPa
